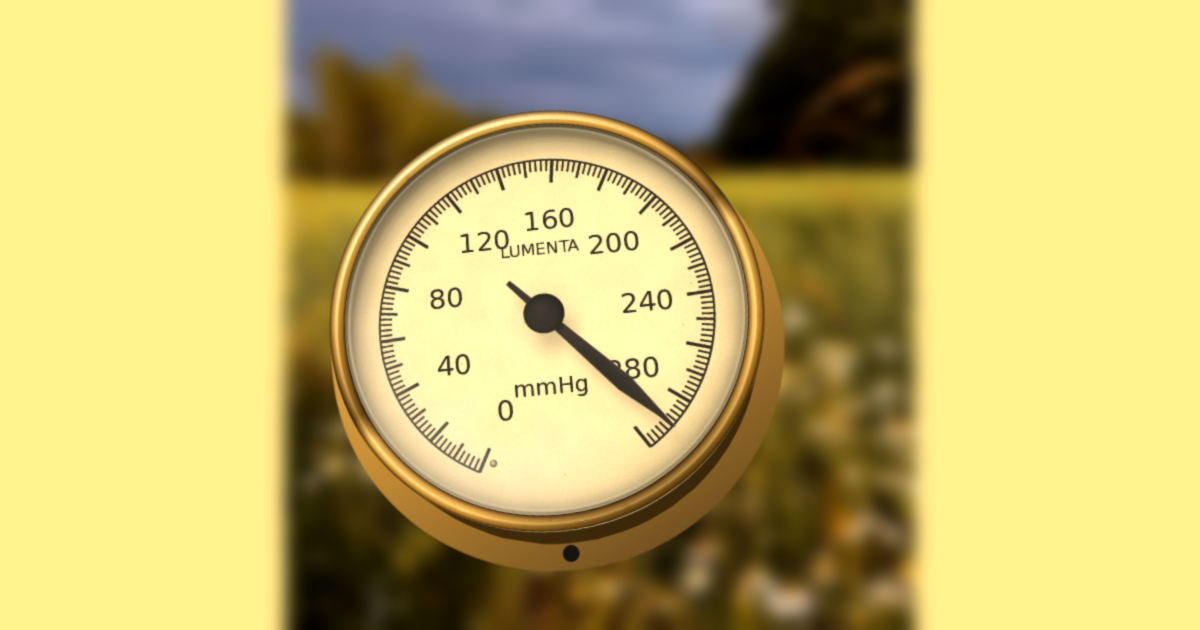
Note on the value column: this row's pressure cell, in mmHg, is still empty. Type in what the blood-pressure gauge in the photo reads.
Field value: 290 mmHg
